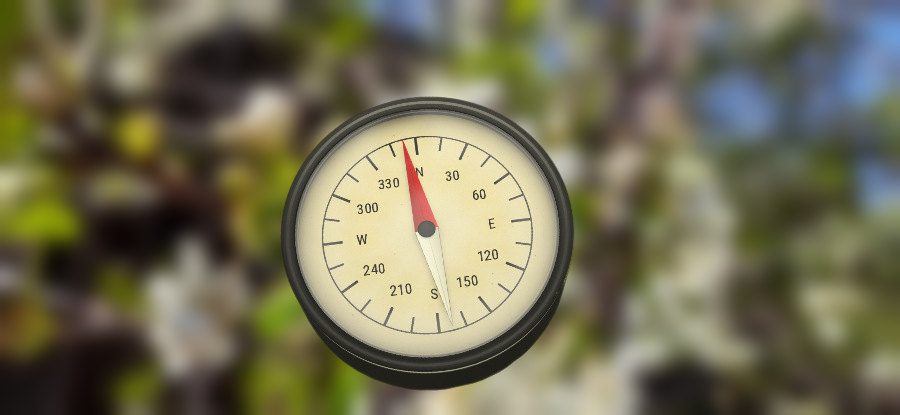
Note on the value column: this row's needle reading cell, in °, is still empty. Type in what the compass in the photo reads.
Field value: 352.5 °
